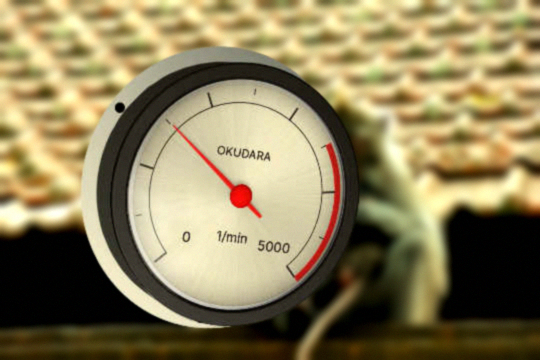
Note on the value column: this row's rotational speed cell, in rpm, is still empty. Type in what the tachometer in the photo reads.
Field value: 1500 rpm
